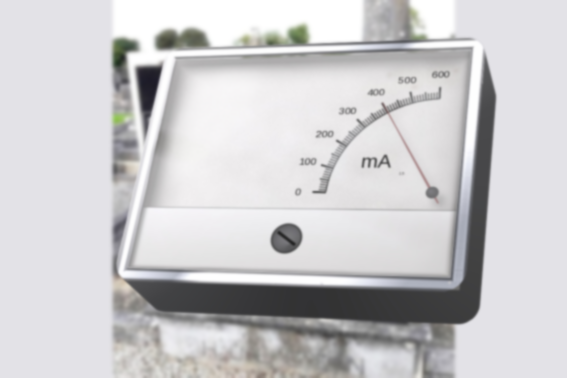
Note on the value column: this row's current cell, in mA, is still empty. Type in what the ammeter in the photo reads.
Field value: 400 mA
